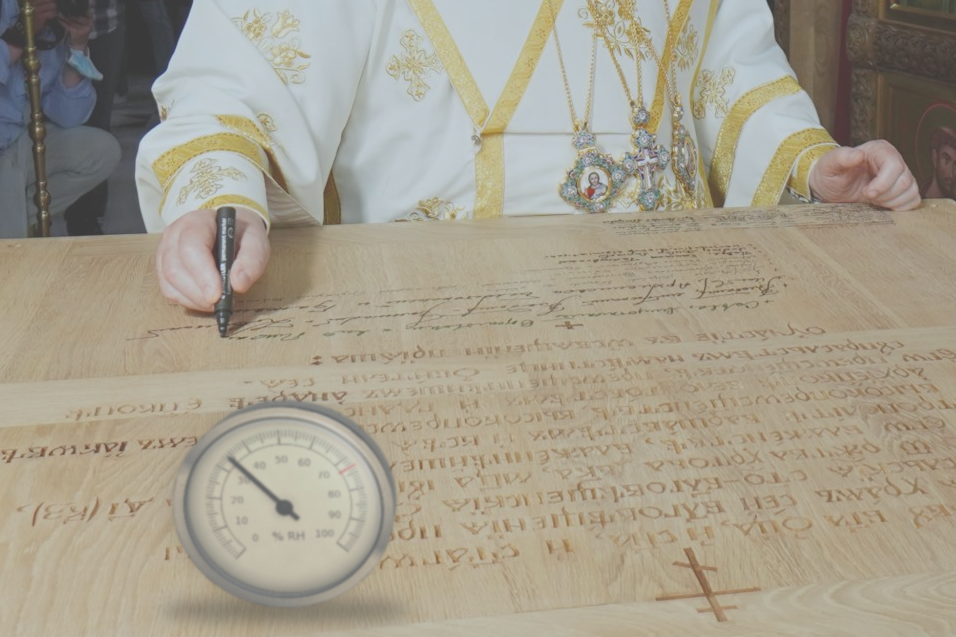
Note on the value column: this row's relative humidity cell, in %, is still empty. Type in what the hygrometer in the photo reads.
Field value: 35 %
